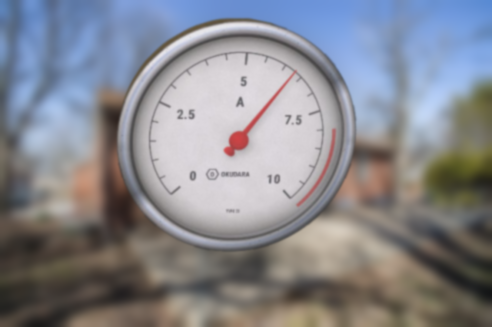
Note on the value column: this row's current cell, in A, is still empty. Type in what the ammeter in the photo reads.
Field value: 6.25 A
